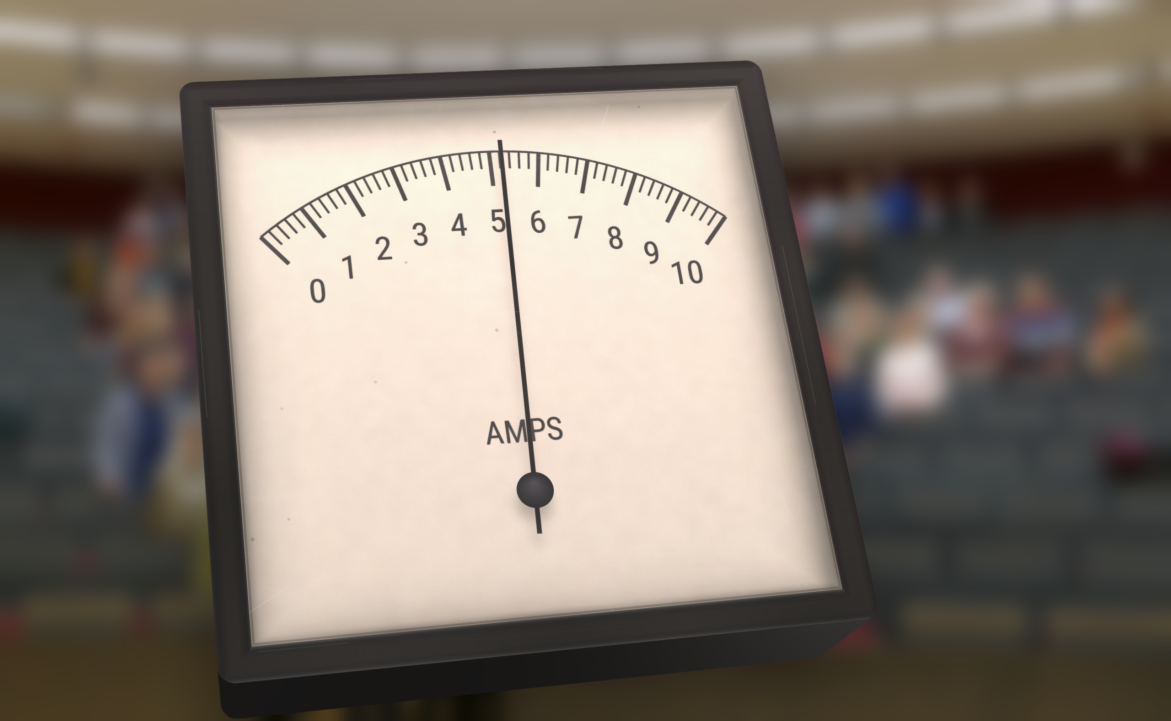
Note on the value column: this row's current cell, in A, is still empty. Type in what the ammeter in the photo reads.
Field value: 5.2 A
